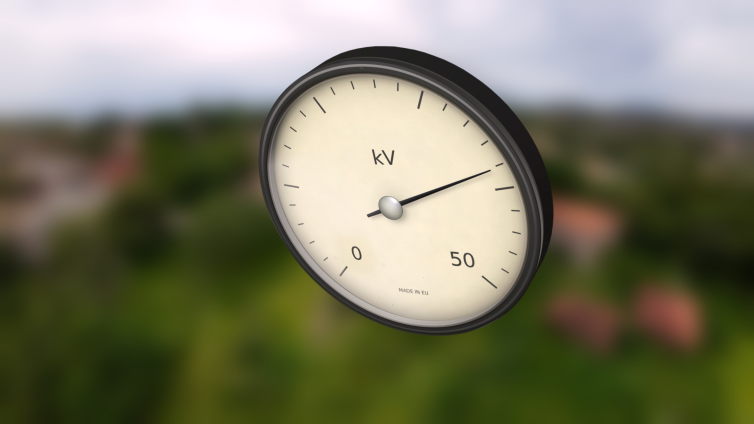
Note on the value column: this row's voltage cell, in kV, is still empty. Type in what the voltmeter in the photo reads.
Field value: 38 kV
